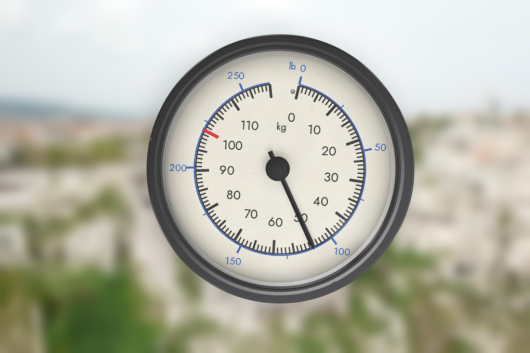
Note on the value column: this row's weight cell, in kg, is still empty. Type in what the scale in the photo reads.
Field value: 50 kg
